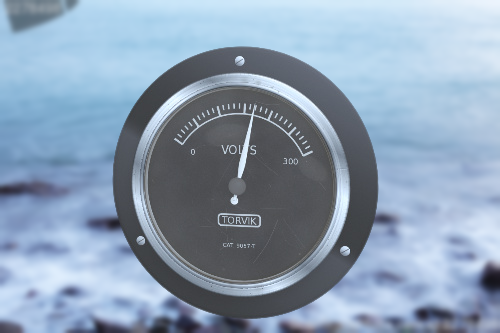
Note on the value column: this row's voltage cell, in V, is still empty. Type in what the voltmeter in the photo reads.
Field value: 170 V
